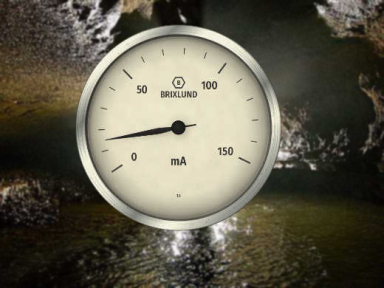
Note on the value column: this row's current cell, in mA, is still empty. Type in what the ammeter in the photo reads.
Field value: 15 mA
